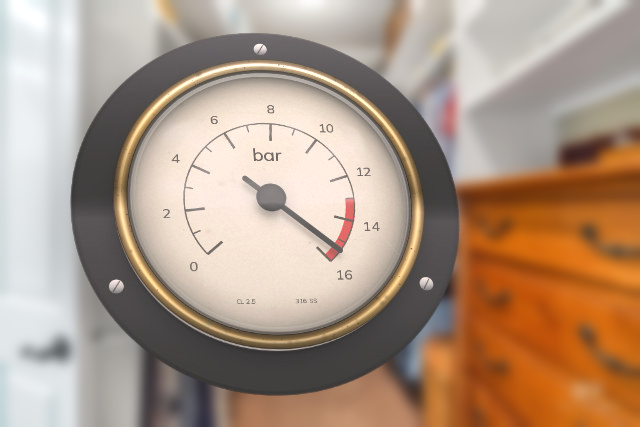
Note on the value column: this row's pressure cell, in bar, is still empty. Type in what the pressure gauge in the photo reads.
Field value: 15.5 bar
